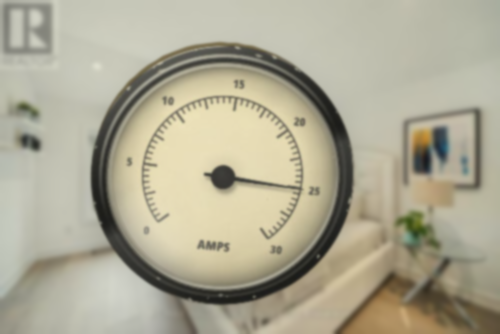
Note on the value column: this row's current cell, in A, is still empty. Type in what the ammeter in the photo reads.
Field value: 25 A
